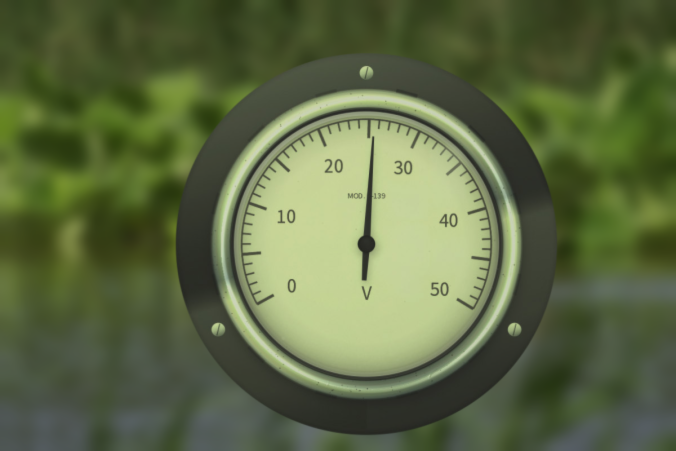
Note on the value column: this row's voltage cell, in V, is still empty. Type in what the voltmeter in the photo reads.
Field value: 25.5 V
